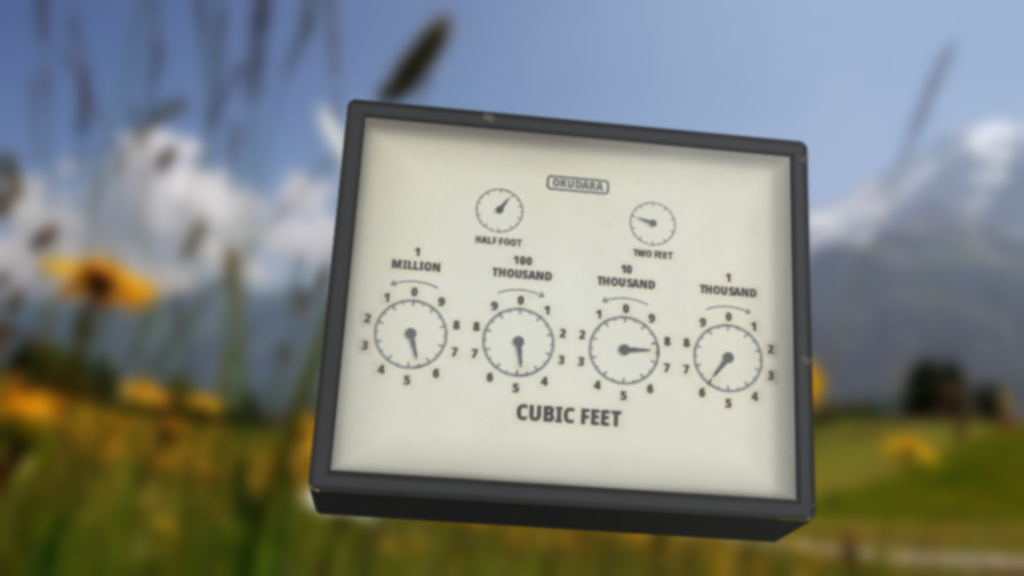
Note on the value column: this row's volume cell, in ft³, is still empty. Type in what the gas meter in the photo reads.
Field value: 547600 ft³
